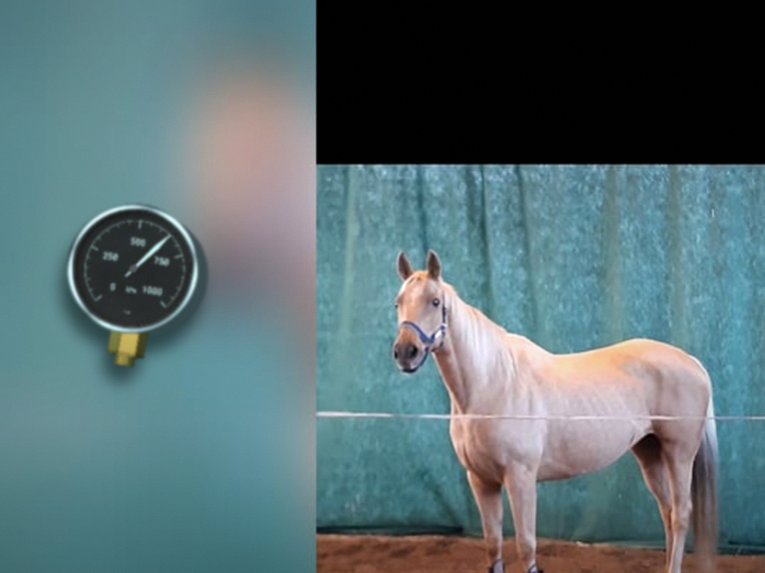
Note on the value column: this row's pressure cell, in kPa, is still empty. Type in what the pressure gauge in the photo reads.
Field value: 650 kPa
